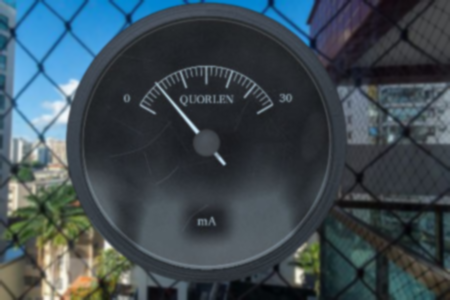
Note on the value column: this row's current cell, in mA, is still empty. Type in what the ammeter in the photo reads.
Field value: 5 mA
